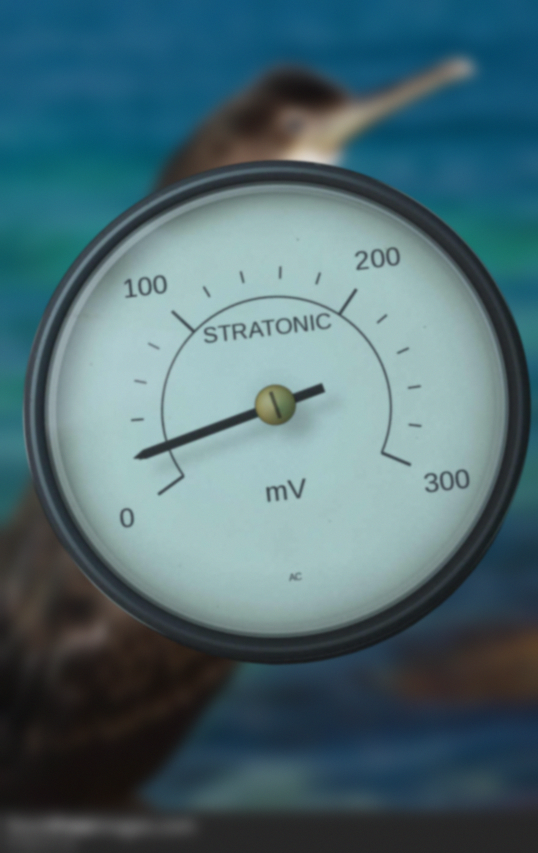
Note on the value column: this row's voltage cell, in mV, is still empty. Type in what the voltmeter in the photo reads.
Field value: 20 mV
